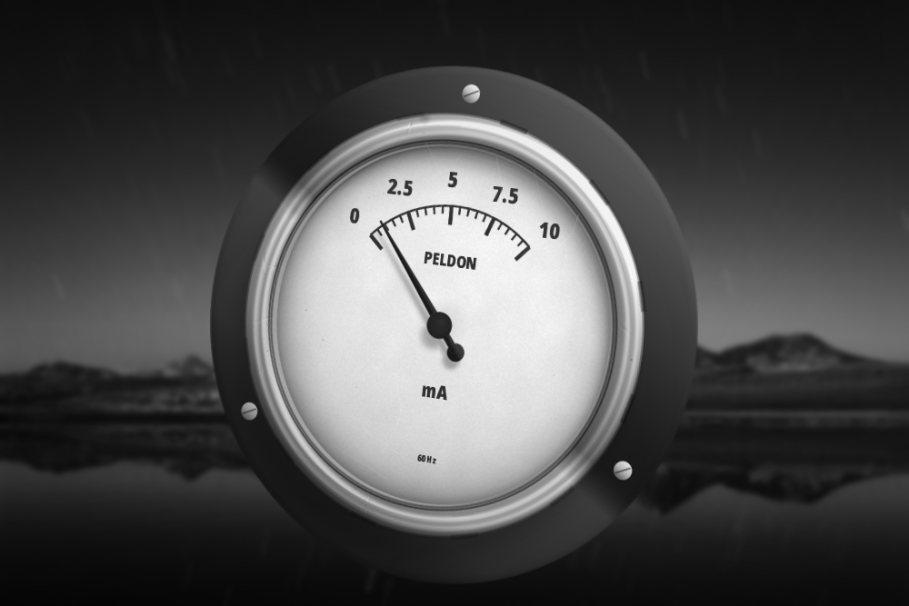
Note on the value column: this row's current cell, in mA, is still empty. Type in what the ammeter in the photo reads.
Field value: 1 mA
